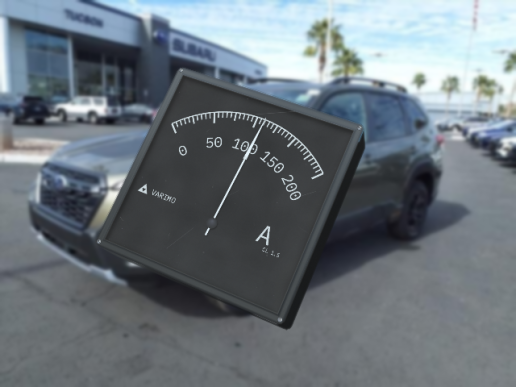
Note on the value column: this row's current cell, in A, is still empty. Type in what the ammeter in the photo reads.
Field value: 110 A
